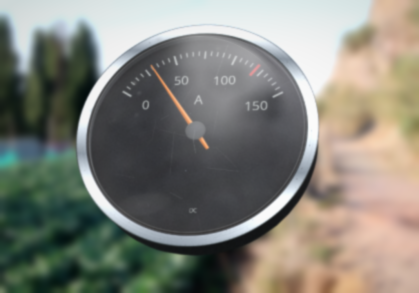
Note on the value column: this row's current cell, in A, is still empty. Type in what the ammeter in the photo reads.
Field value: 30 A
